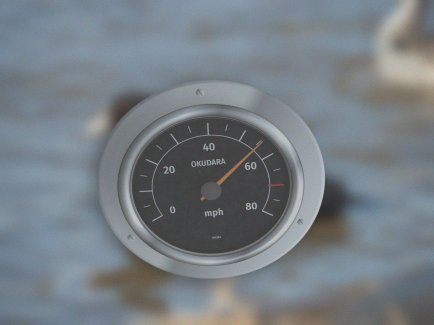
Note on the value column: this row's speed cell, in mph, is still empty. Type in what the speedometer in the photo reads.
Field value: 55 mph
